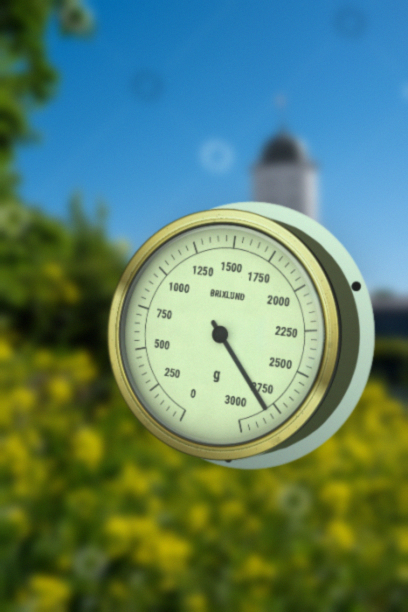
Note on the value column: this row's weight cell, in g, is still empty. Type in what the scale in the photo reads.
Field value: 2800 g
